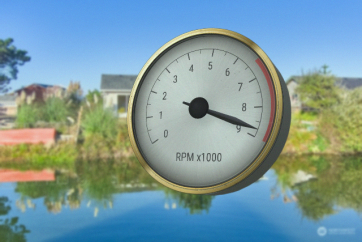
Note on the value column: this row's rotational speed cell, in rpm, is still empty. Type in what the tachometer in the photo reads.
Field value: 8750 rpm
